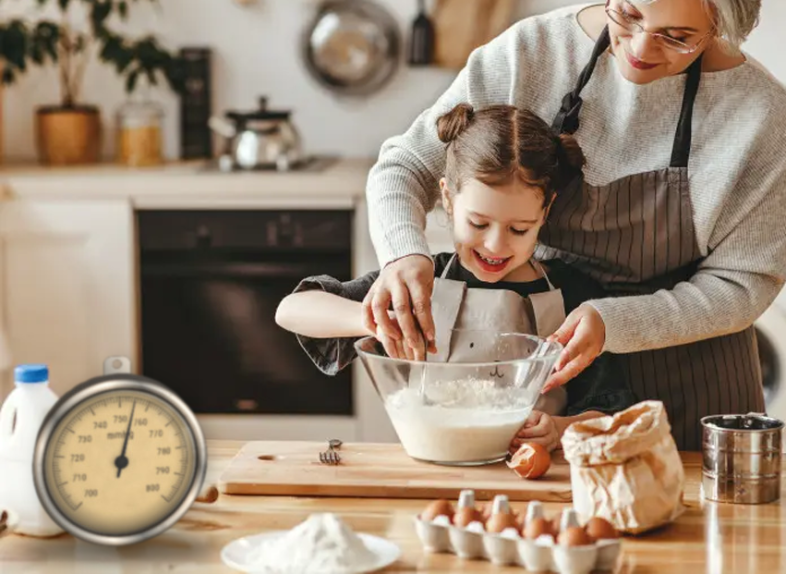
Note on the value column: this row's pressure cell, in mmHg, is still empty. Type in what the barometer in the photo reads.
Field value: 755 mmHg
